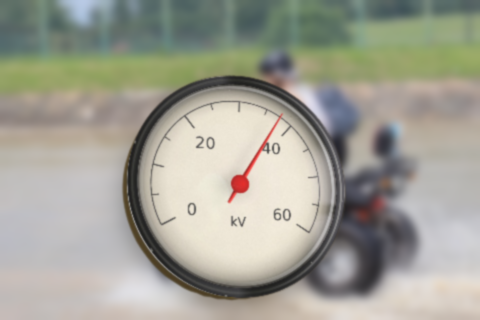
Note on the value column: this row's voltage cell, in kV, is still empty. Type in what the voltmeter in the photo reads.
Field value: 37.5 kV
